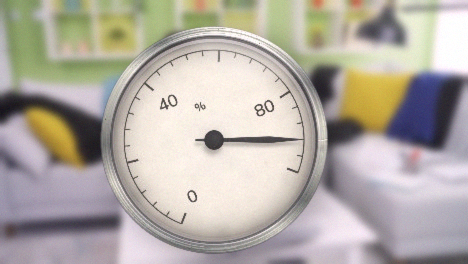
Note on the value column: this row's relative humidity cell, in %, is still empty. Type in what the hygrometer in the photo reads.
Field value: 92 %
